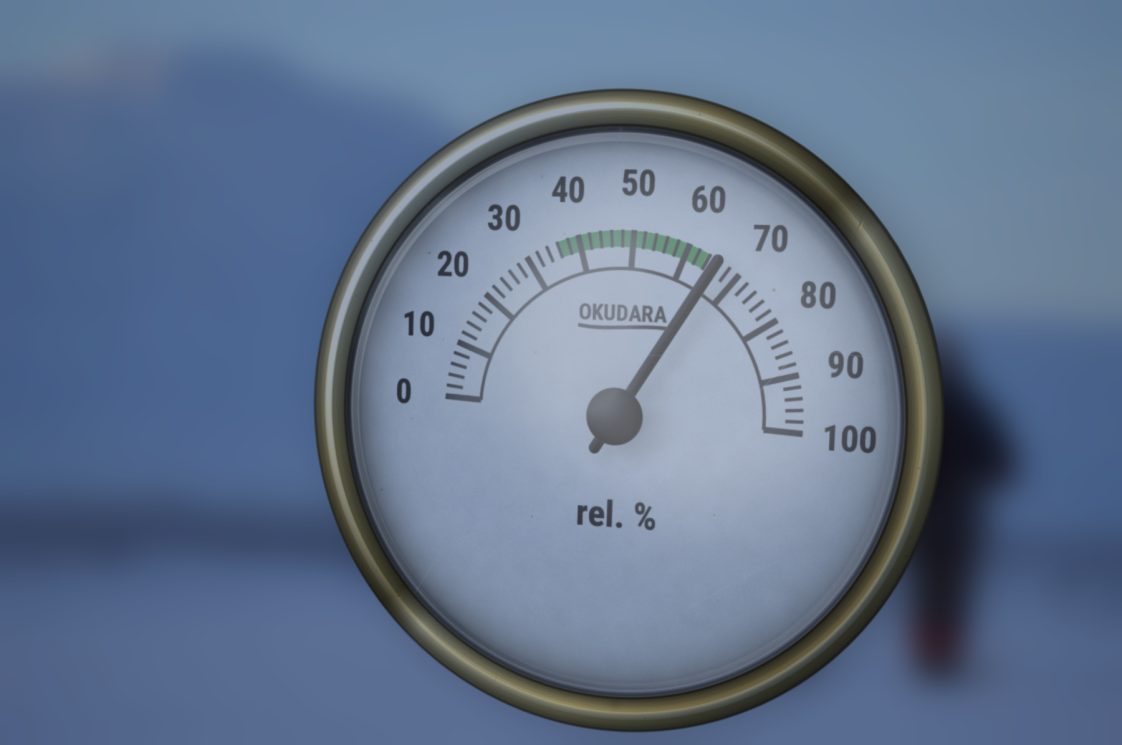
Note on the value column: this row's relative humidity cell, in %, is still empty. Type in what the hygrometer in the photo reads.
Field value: 66 %
